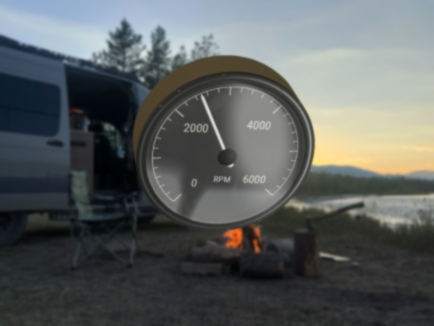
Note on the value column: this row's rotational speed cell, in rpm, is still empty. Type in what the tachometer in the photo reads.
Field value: 2500 rpm
